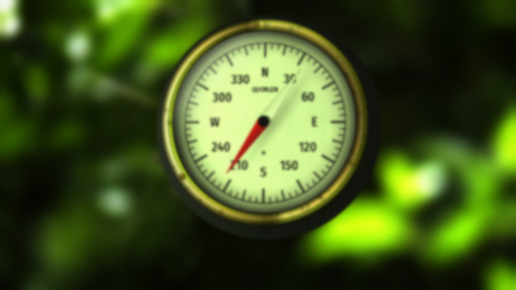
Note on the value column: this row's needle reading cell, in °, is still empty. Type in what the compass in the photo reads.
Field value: 215 °
